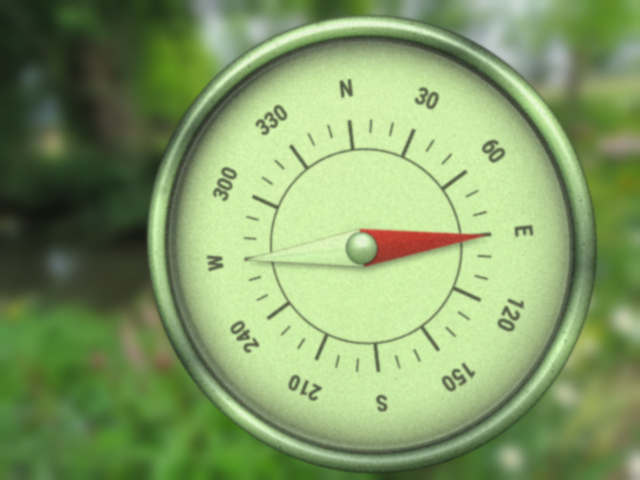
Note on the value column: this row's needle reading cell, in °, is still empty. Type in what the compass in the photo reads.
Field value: 90 °
